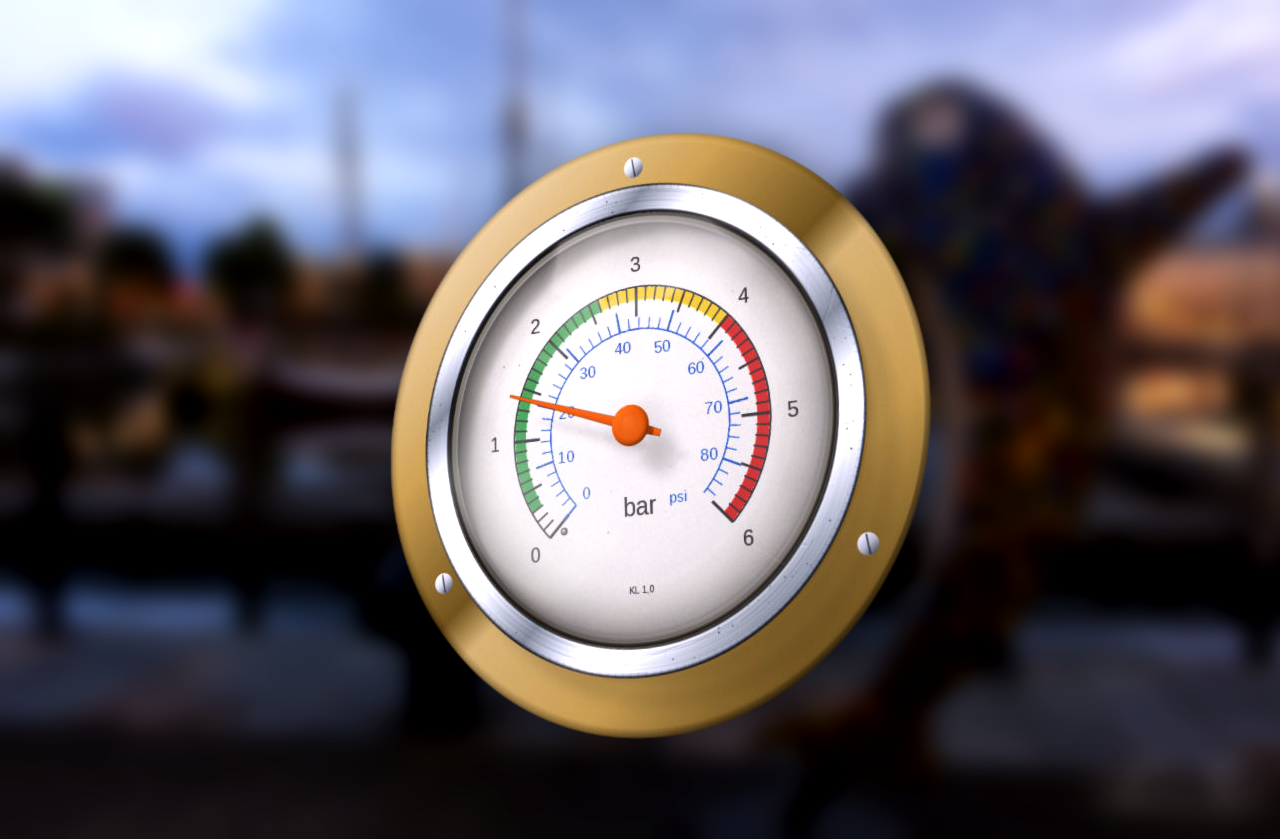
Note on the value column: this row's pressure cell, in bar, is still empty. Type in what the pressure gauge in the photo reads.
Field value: 1.4 bar
